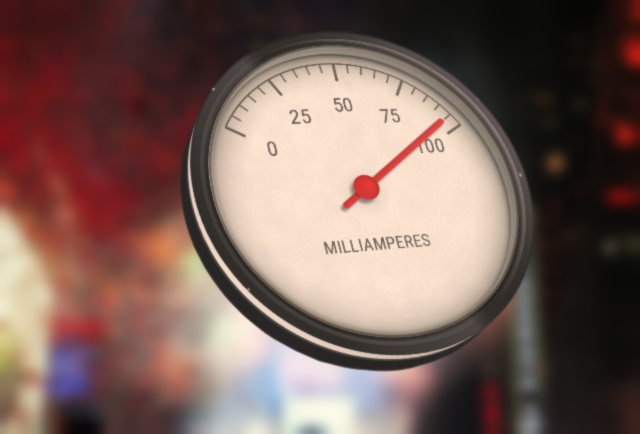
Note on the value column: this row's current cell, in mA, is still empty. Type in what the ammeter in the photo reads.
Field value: 95 mA
